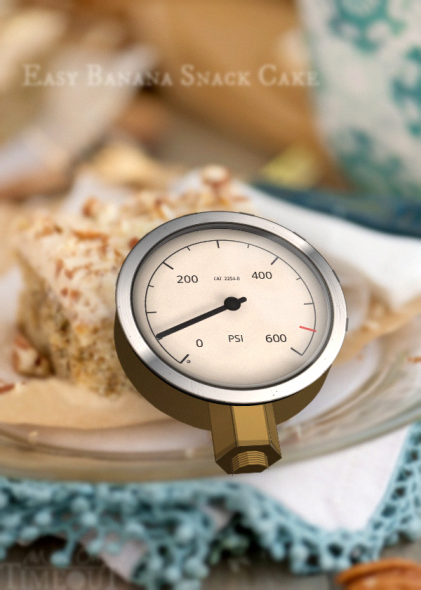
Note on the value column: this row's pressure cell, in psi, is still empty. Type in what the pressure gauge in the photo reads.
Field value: 50 psi
